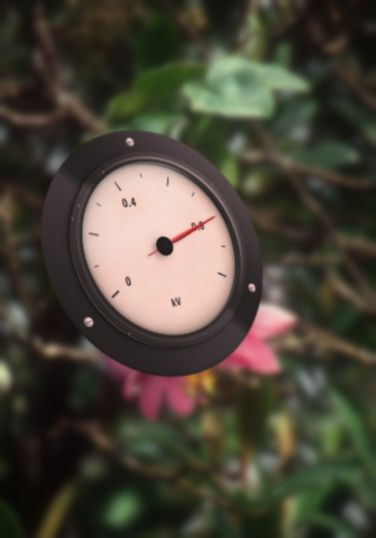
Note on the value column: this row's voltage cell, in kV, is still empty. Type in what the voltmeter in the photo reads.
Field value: 0.8 kV
